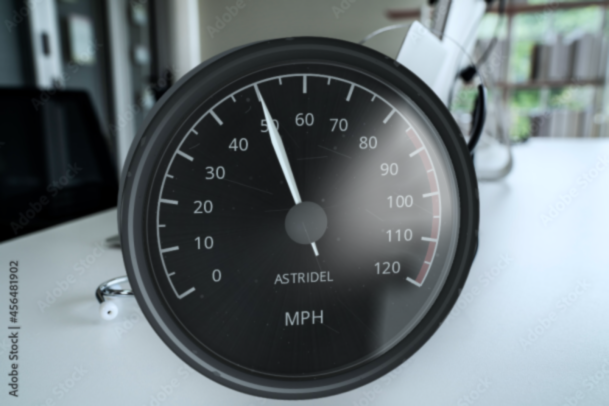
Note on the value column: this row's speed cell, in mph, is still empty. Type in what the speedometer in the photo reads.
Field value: 50 mph
